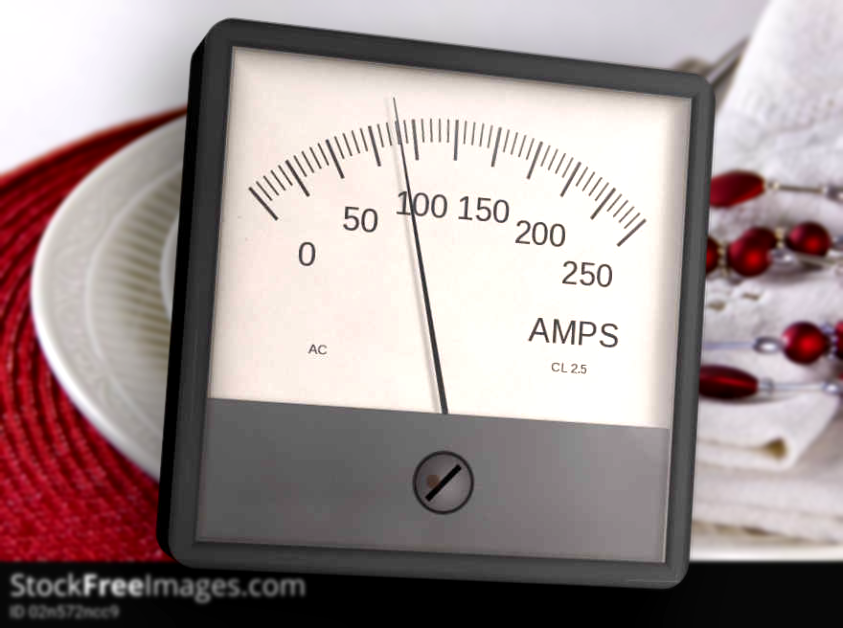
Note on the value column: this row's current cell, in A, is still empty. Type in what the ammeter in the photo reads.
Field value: 90 A
